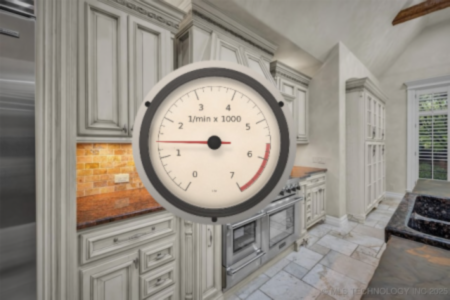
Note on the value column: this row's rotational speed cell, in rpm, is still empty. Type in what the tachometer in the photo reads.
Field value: 1400 rpm
